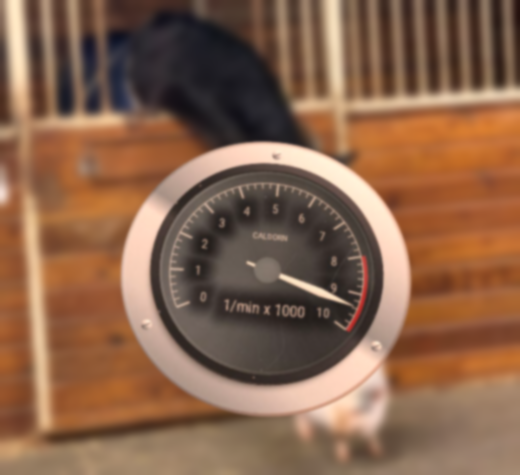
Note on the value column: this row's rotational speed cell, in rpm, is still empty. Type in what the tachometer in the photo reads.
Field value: 9400 rpm
